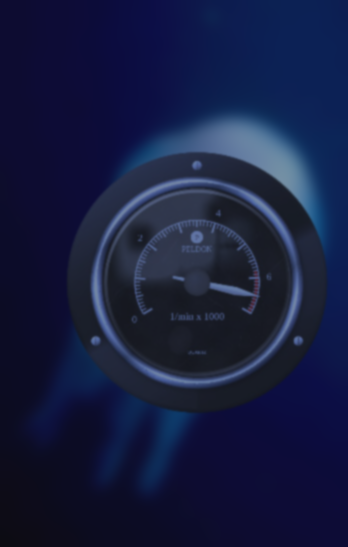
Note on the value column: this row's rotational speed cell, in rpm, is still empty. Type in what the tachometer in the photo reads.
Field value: 6500 rpm
